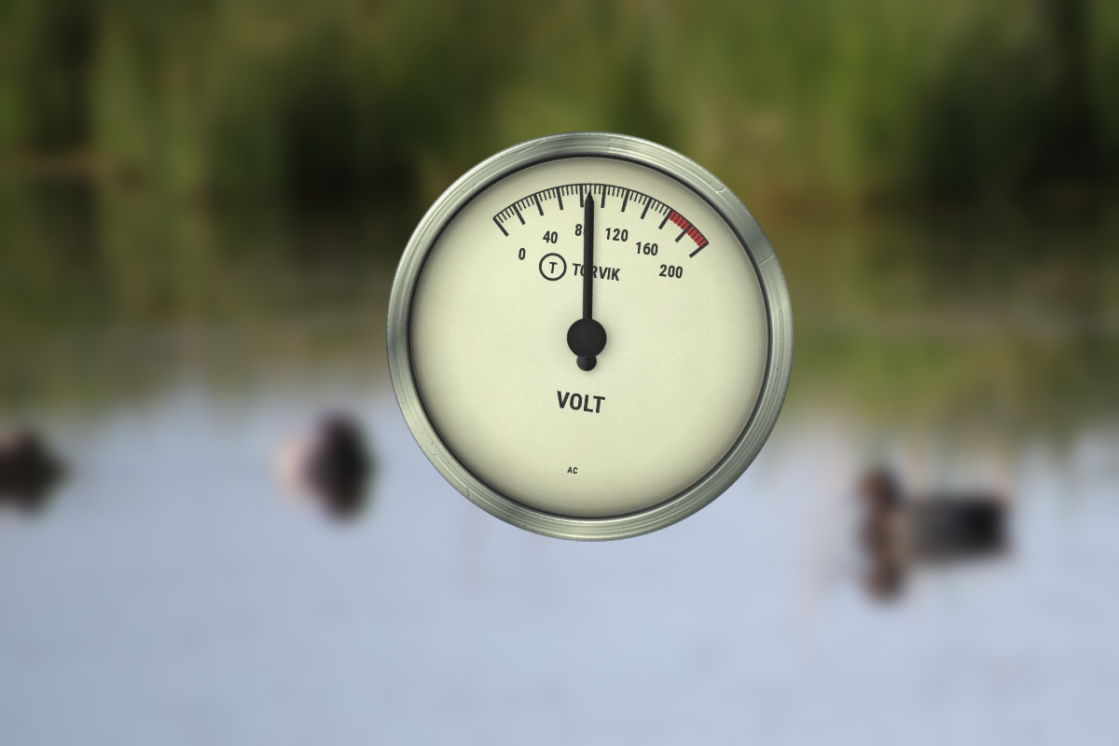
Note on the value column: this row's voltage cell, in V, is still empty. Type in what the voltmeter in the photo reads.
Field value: 88 V
